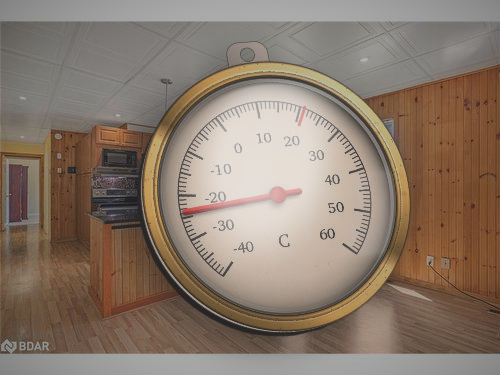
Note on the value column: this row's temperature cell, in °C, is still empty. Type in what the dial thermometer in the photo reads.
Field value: -24 °C
